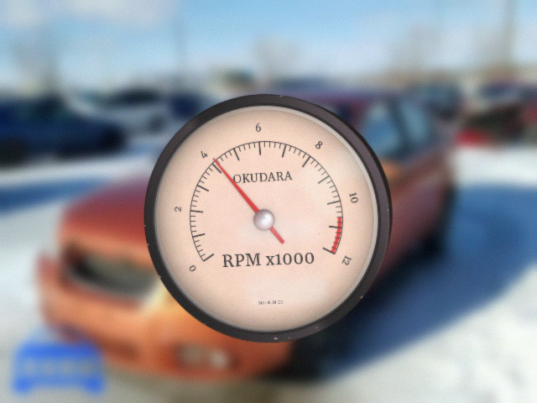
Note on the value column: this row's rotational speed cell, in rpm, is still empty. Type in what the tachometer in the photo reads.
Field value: 4200 rpm
